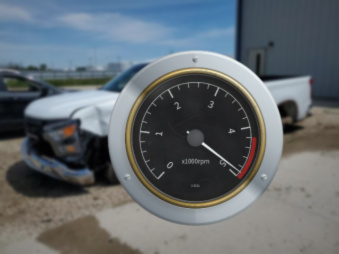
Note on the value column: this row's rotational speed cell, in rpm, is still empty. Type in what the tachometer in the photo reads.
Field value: 4900 rpm
